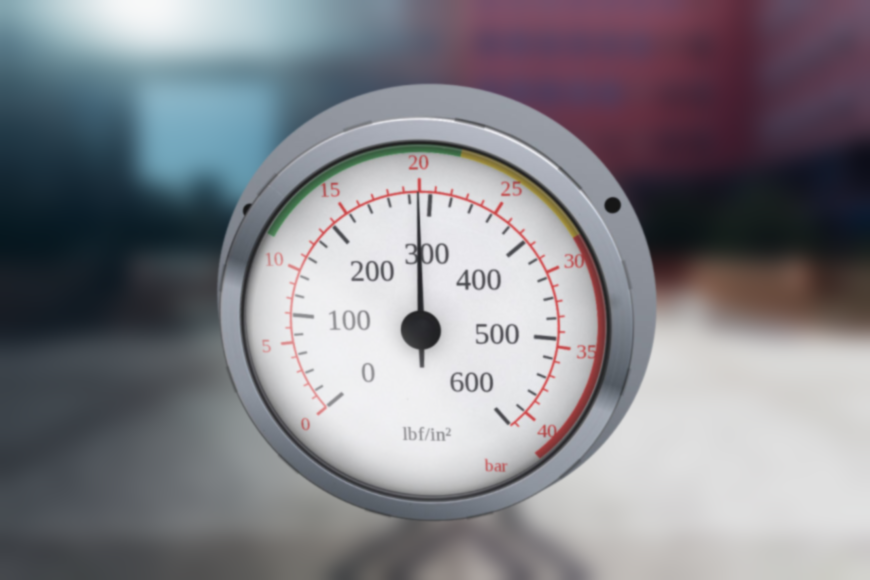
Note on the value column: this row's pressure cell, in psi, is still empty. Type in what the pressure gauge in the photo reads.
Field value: 290 psi
